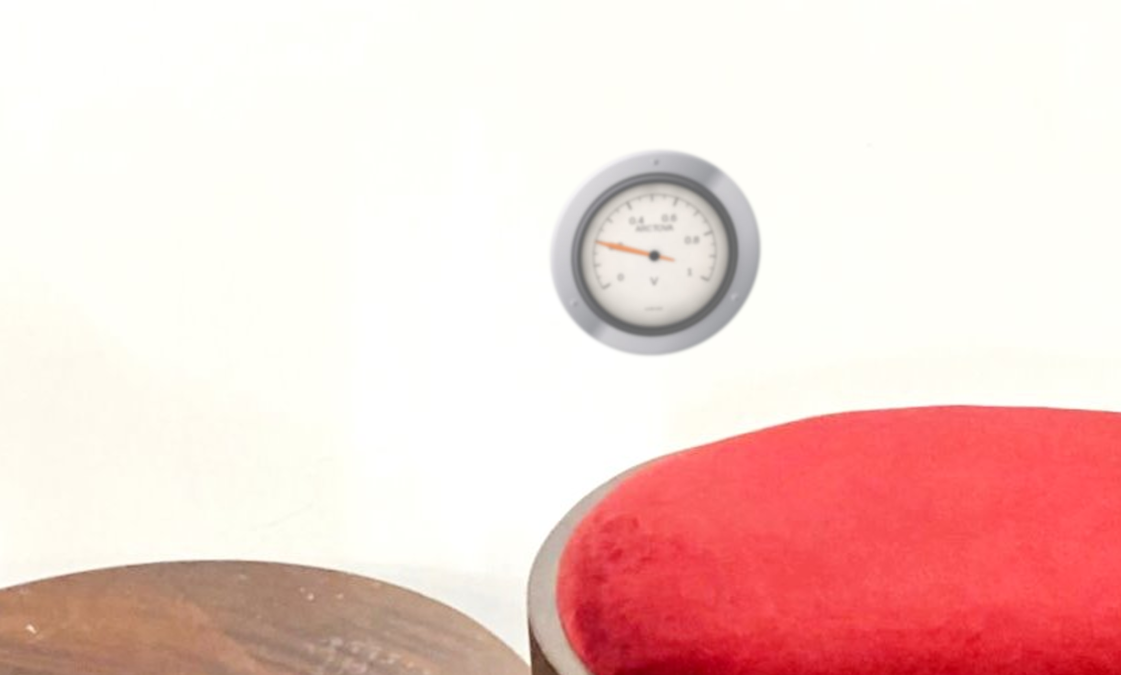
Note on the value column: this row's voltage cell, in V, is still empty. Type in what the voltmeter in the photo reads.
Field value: 0.2 V
